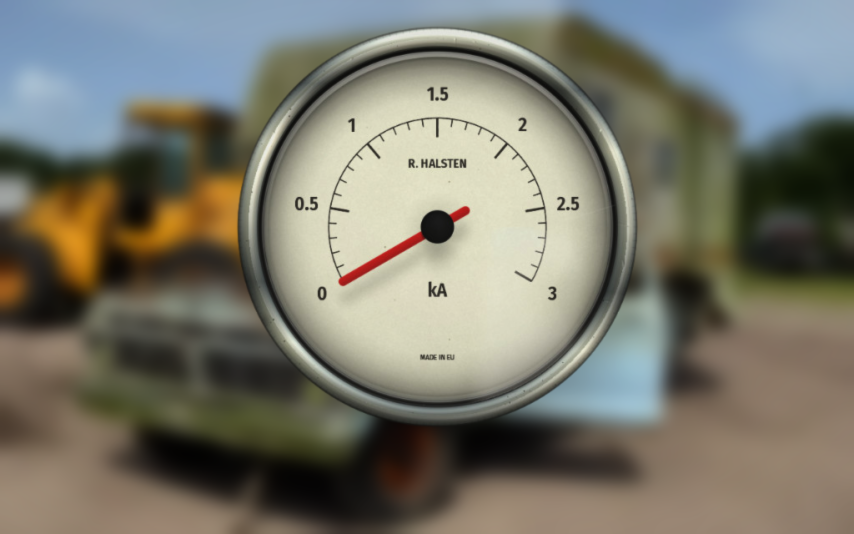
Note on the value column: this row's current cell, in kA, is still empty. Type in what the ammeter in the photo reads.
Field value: 0 kA
